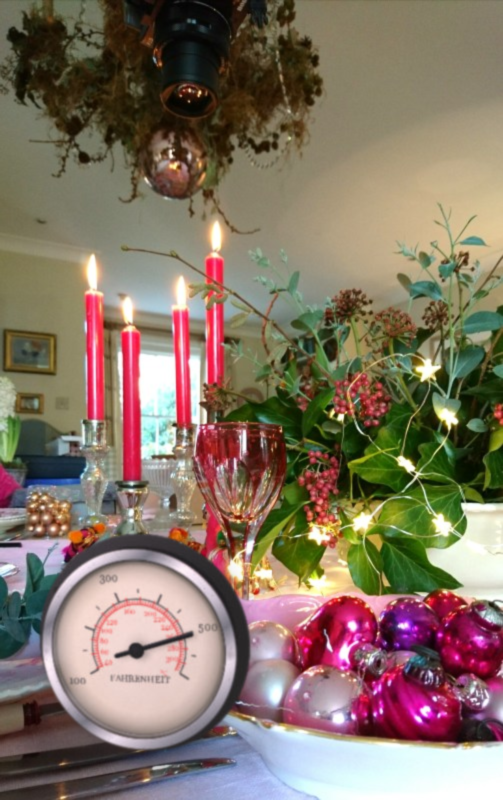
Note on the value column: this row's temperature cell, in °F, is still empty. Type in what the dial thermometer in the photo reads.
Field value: 500 °F
